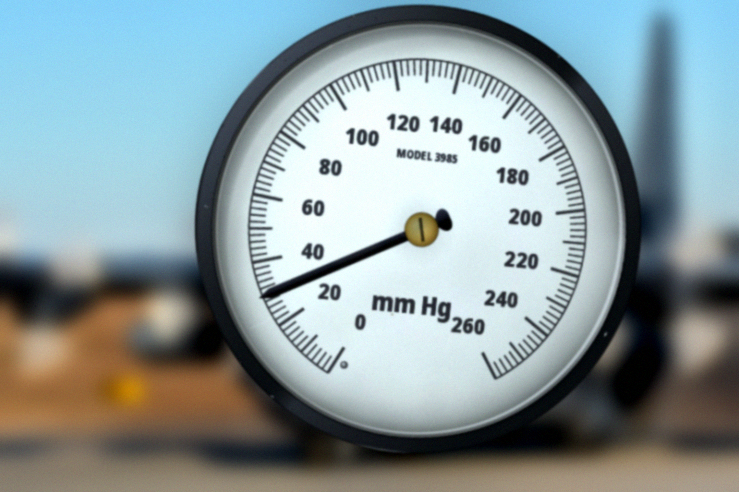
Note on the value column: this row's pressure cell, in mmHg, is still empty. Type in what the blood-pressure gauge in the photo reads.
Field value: 30 mmHg
